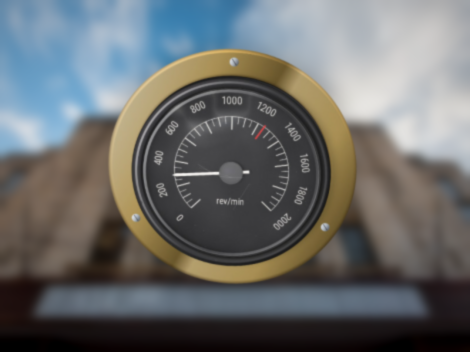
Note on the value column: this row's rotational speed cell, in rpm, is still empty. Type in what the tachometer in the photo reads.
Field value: 300 rpm
